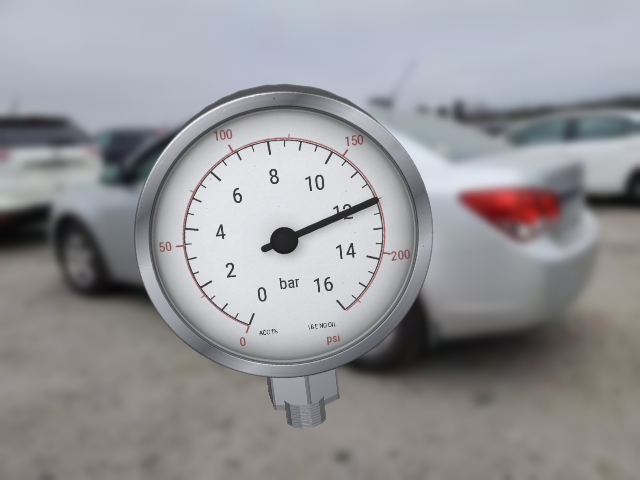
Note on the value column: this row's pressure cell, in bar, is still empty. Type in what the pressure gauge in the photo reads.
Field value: 12 bar
